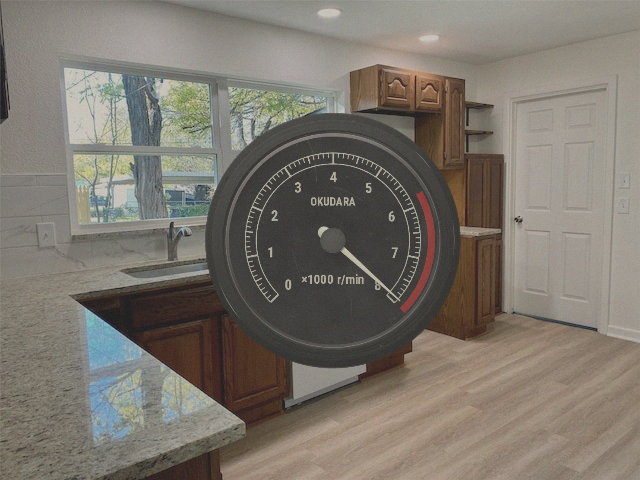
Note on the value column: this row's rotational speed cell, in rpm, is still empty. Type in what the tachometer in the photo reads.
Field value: 7900 rpm
